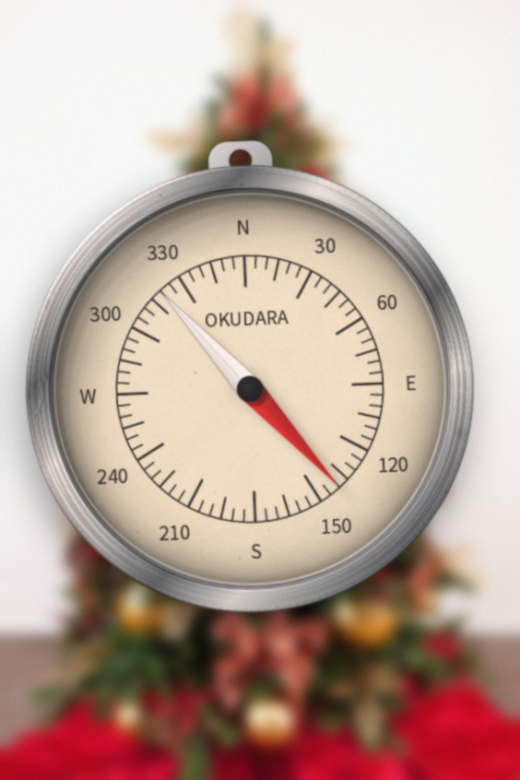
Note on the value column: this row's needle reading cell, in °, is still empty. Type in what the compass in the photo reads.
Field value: 140 °
